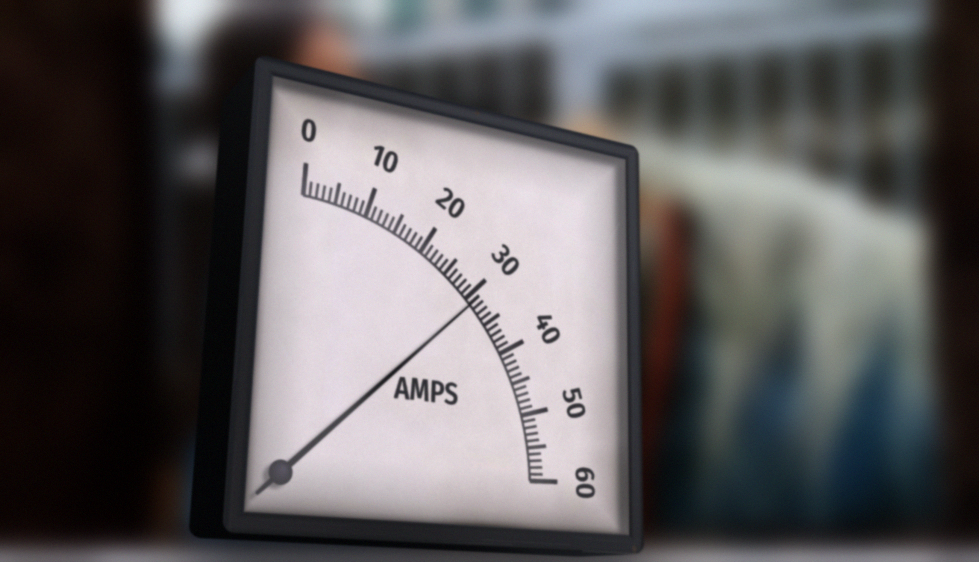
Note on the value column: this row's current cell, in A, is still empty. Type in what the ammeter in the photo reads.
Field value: 31 A
